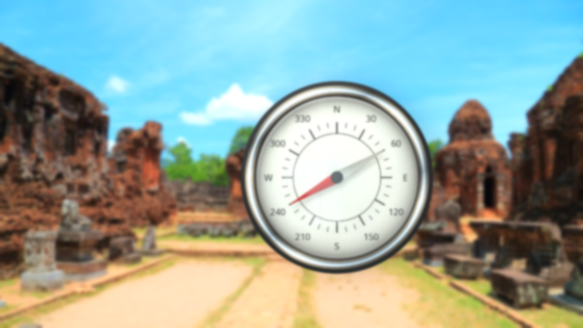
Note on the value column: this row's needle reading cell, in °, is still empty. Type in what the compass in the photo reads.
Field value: 240 °
